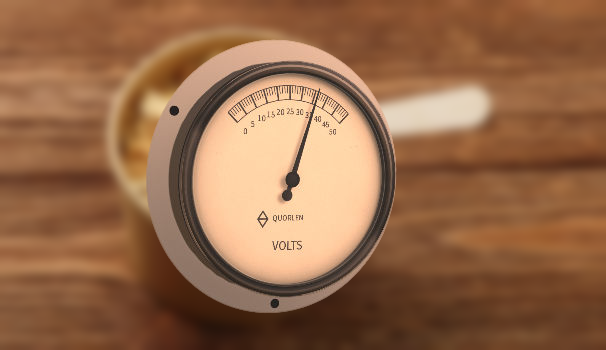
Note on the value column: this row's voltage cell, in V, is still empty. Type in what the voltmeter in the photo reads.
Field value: 35 V
